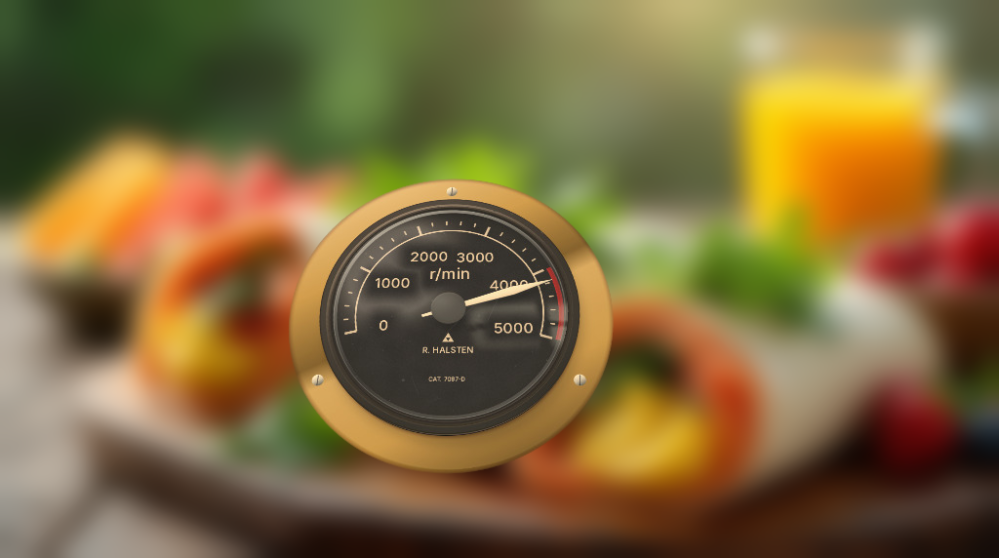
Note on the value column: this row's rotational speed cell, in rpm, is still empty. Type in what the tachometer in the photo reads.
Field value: 4200 rpm
